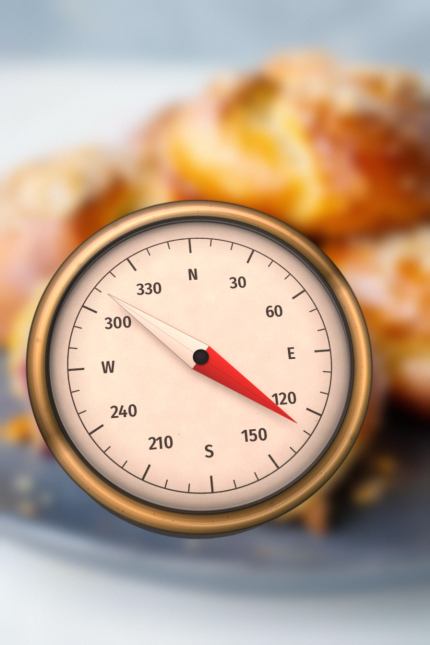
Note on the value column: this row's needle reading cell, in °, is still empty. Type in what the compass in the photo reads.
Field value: 130 °
